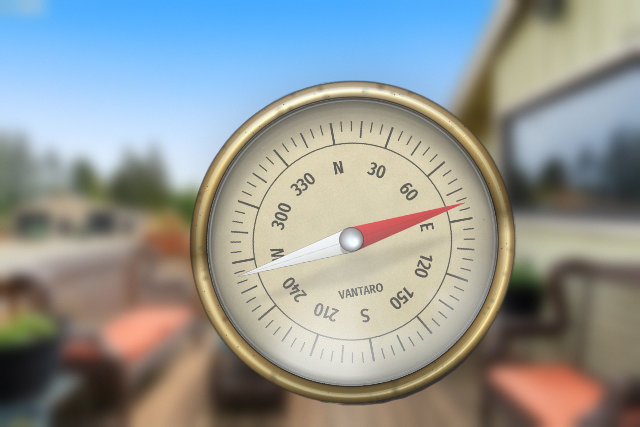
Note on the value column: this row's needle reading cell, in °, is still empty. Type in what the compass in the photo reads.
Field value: 82.5 °
